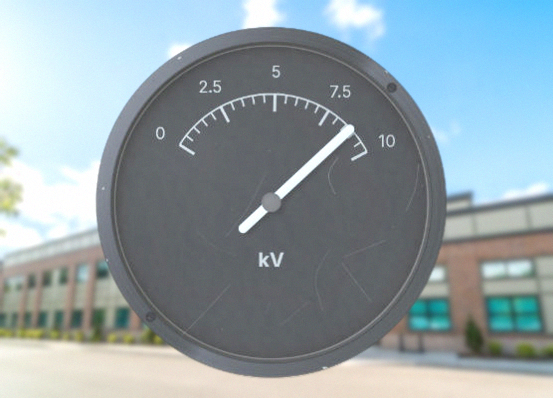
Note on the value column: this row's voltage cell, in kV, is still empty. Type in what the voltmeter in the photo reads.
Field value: 8.75 kV
